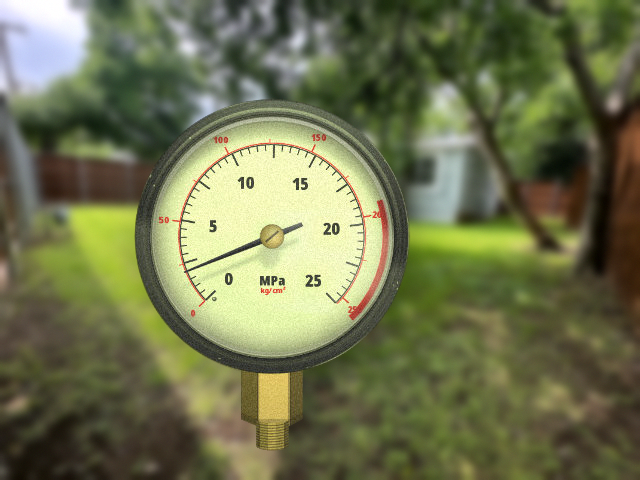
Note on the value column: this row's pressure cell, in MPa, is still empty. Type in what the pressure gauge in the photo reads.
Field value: 2 MPa
